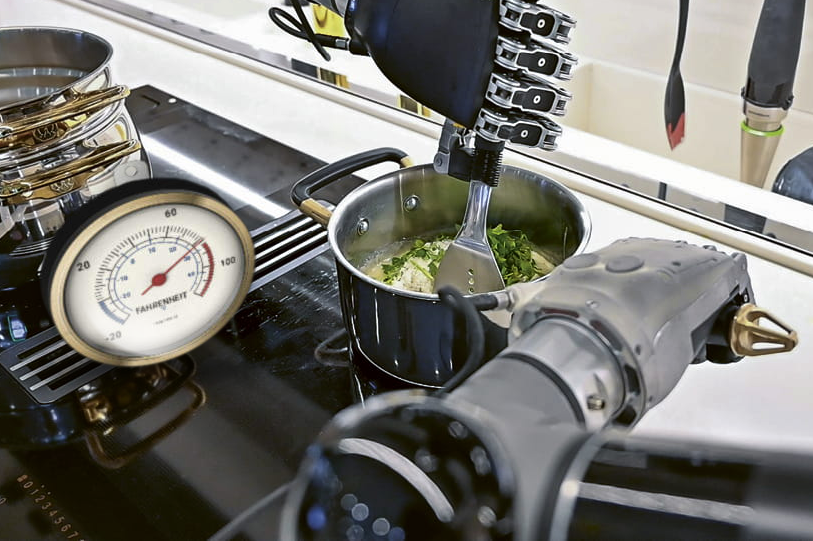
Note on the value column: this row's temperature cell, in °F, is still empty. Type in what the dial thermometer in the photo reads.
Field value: 80 °F
